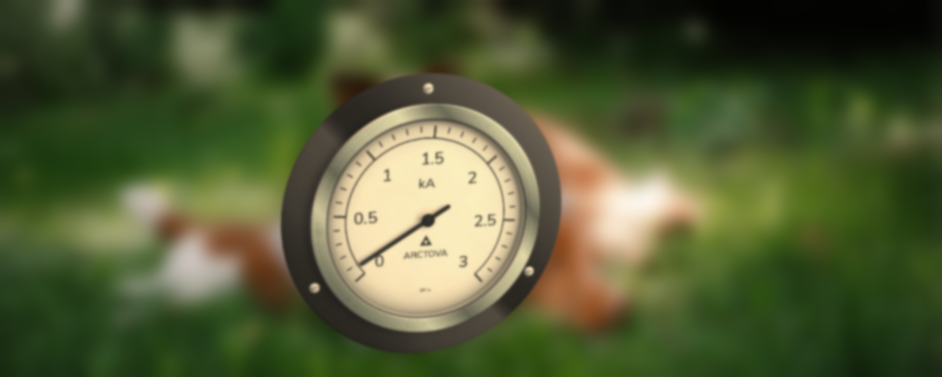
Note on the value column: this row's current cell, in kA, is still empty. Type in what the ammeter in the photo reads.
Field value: 0.1 kA
